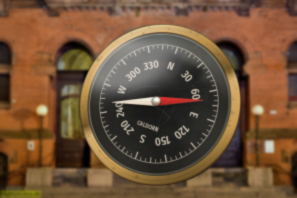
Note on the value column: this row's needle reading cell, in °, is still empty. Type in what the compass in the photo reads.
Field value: 70 °
